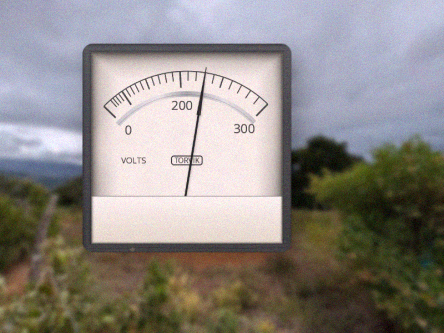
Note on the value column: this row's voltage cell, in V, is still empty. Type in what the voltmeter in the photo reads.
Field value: 230 V
